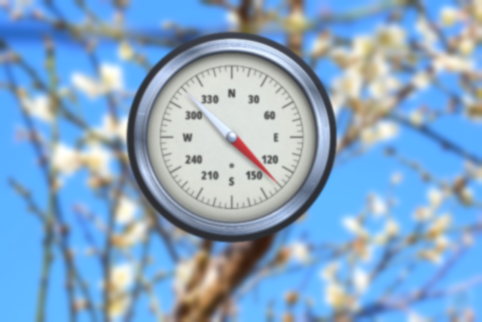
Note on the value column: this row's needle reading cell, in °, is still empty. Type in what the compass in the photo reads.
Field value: 135 °
